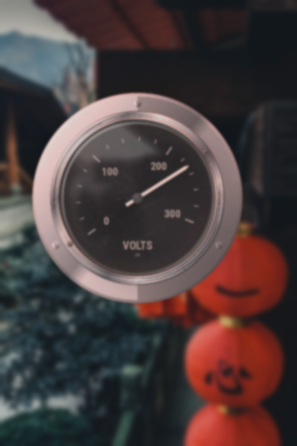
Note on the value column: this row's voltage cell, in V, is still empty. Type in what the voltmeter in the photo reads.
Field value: 230 V
